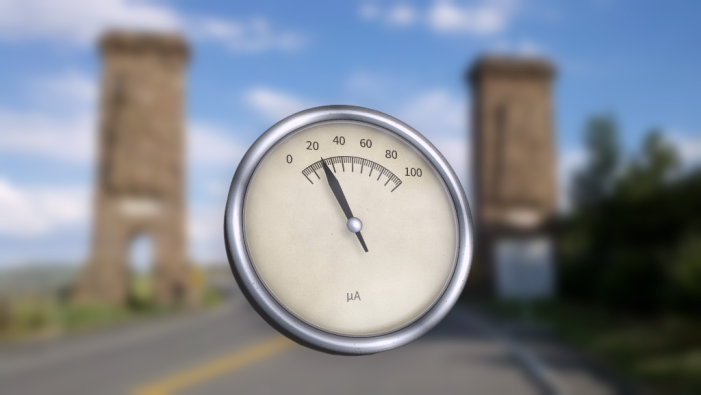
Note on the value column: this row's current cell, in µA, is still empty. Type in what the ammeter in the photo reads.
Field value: 20 µA
